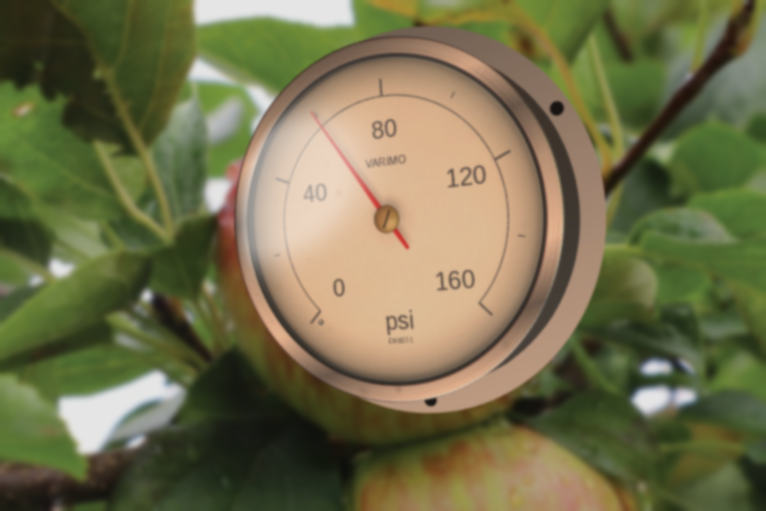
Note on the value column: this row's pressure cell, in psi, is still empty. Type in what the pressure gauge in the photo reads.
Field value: 60 psi
